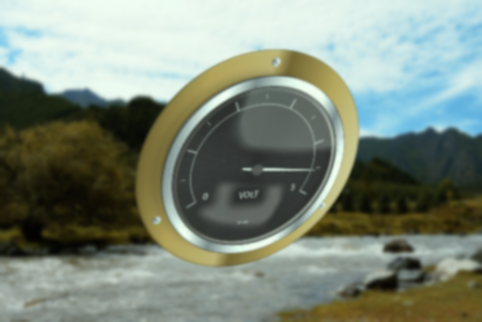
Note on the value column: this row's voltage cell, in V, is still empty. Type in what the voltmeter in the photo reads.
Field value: 4.5 V
